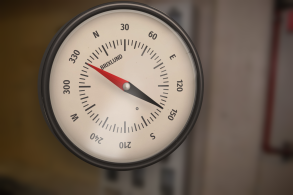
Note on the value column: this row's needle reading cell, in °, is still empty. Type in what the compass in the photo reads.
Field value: 330 °
